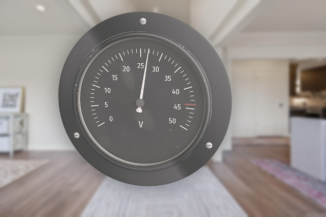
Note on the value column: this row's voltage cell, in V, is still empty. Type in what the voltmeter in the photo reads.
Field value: 27 V
